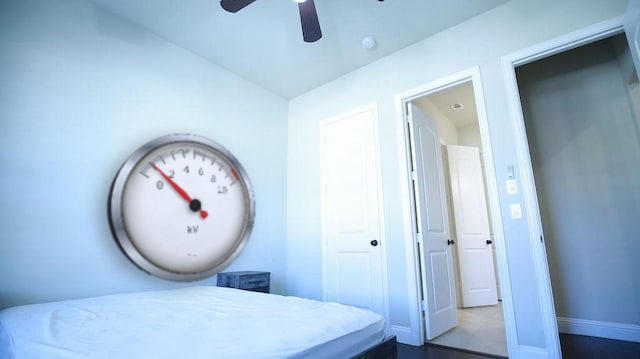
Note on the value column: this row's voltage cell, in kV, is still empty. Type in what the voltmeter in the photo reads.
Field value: 1 kV
